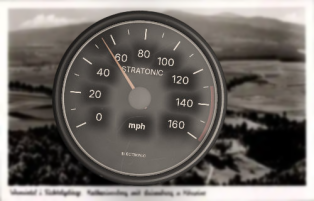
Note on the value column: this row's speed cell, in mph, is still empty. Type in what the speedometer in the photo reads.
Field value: 55 mph
